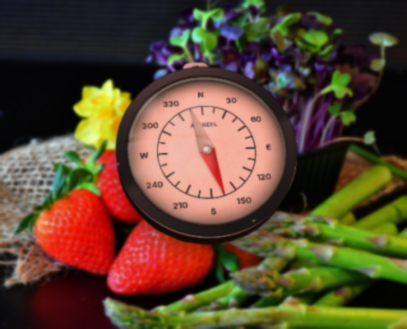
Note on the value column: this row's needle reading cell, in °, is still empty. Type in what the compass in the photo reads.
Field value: 165 °
